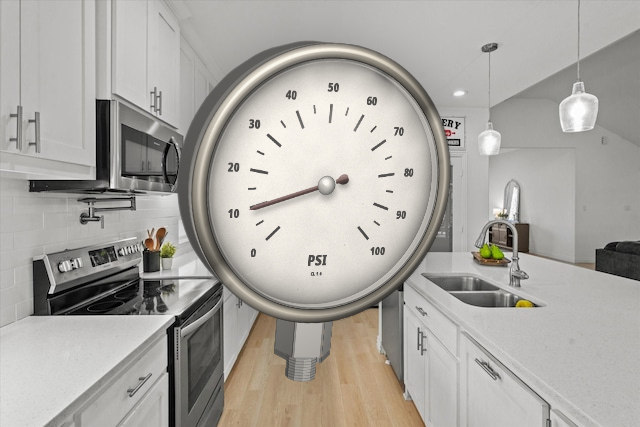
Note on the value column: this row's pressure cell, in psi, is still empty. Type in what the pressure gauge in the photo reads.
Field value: 10 psi
